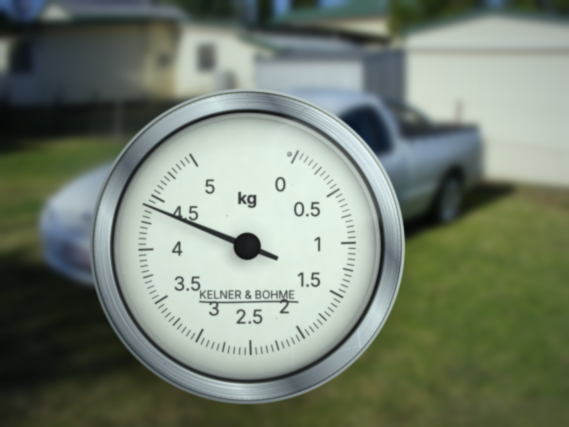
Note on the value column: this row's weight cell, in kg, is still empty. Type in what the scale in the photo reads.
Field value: 4.4 kg
